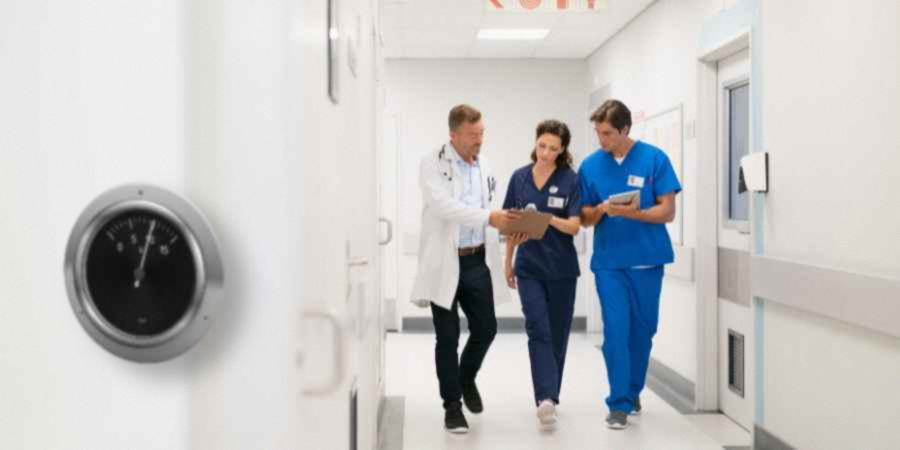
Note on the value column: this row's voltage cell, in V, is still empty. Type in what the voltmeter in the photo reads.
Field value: 10 V
